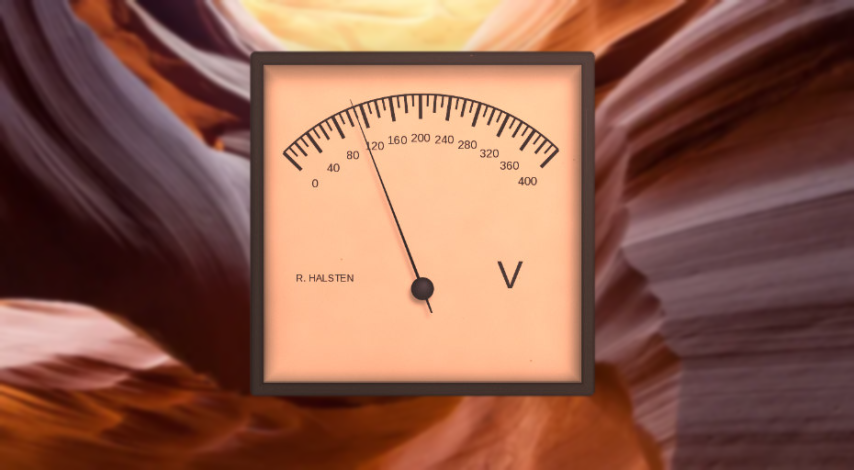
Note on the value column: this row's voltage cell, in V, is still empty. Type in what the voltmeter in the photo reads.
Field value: 110 V
